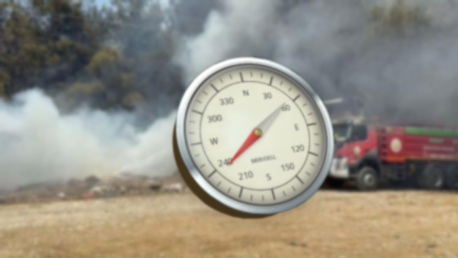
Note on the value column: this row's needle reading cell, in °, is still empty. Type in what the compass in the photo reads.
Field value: 235 °
